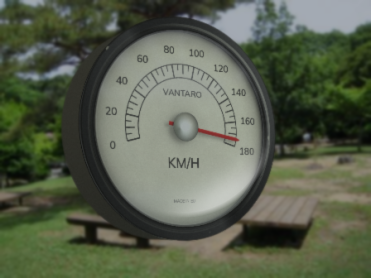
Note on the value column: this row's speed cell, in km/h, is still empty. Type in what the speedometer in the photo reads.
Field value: 175 km/h
